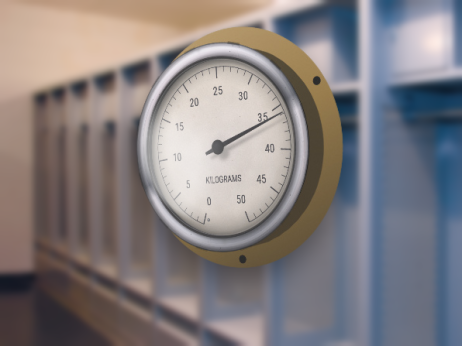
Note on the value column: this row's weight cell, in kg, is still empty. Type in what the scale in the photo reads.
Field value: 36 kg
